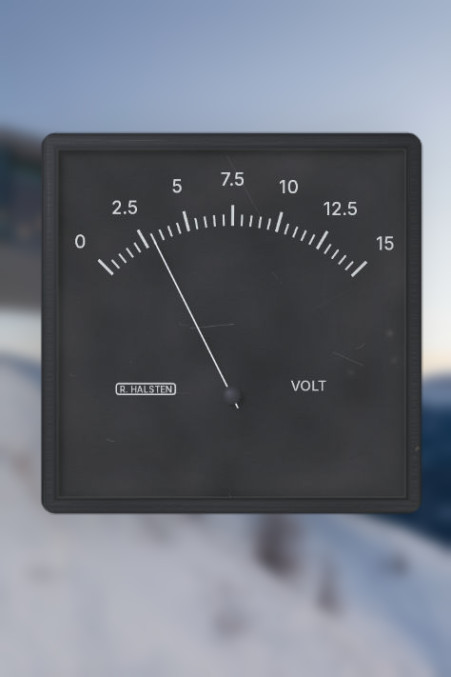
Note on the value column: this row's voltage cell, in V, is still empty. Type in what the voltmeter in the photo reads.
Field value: 3 V
